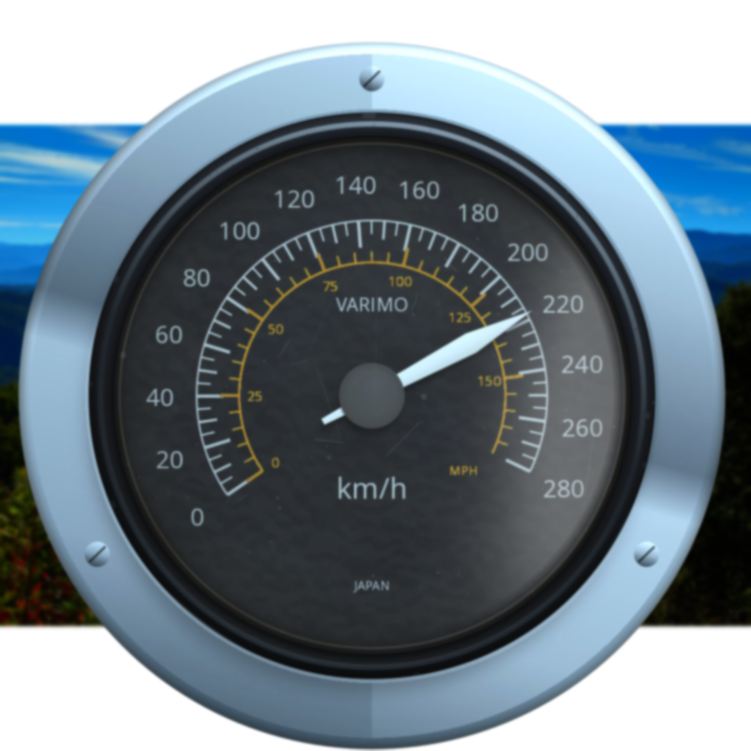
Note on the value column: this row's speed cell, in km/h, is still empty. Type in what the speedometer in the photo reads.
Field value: 217.5 km/h
